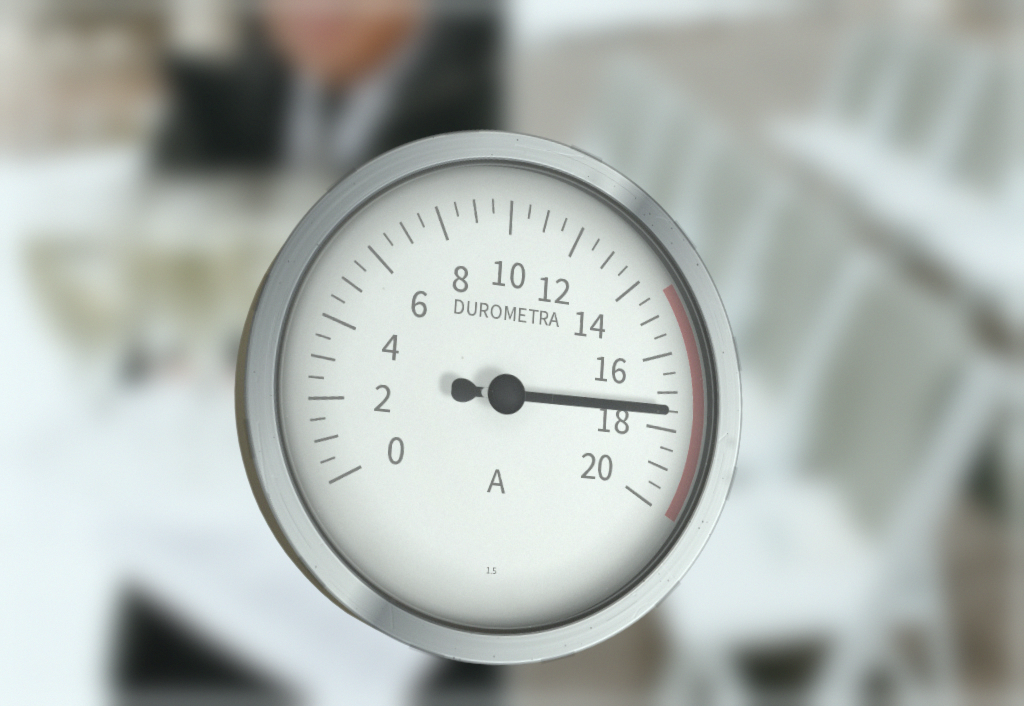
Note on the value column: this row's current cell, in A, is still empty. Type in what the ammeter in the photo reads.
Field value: 17.5 A
